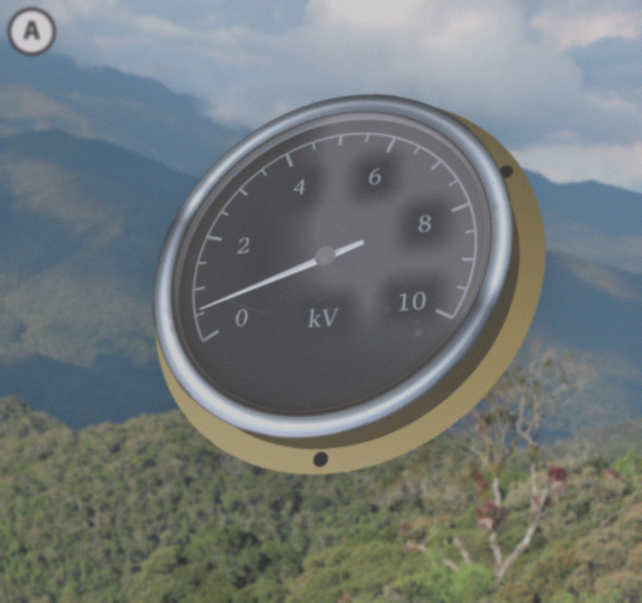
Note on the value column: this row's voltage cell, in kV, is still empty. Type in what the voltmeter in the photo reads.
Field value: 0.5 kV
